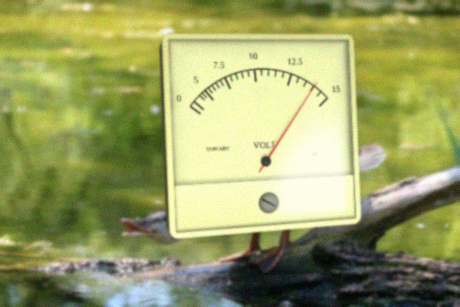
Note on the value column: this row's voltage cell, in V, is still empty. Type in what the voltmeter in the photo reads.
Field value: 14 V
